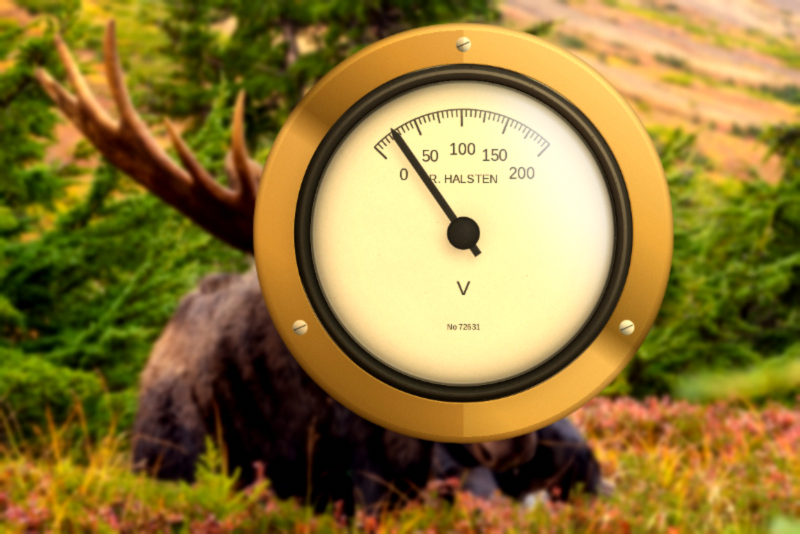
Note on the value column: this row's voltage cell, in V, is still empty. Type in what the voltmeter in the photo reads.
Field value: 25 V
